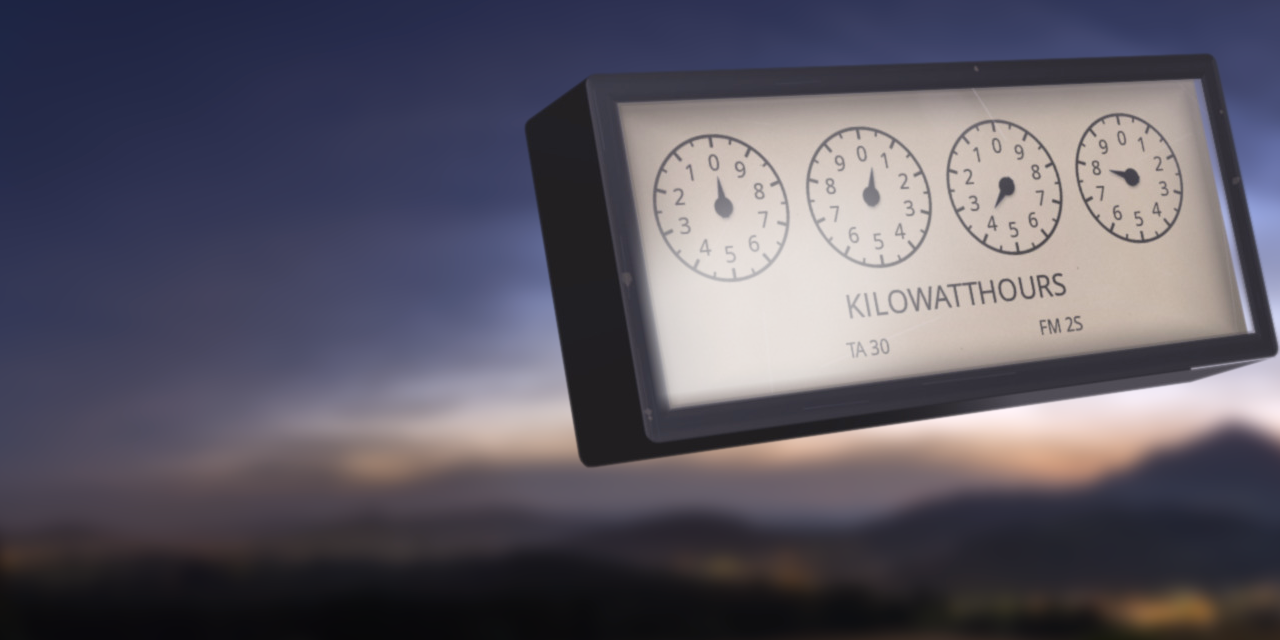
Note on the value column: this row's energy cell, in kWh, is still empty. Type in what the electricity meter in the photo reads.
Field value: 38 kWh
